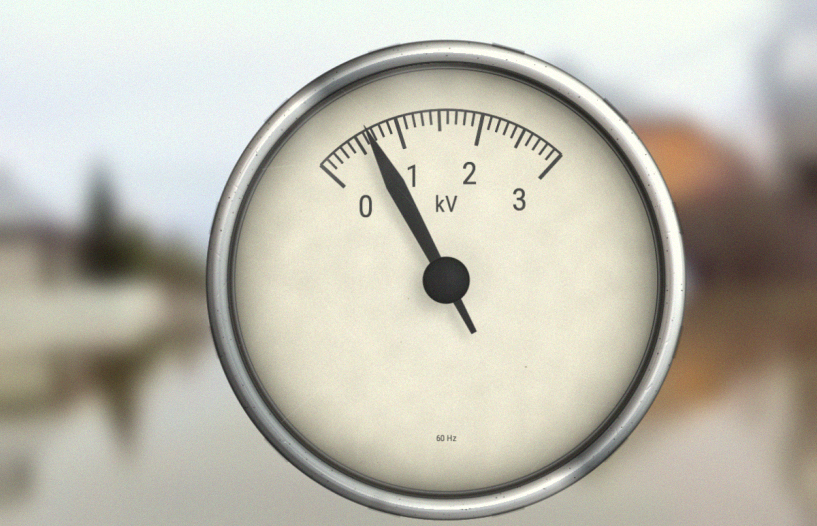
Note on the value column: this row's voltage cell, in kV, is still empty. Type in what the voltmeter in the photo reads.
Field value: 0.65 kV
